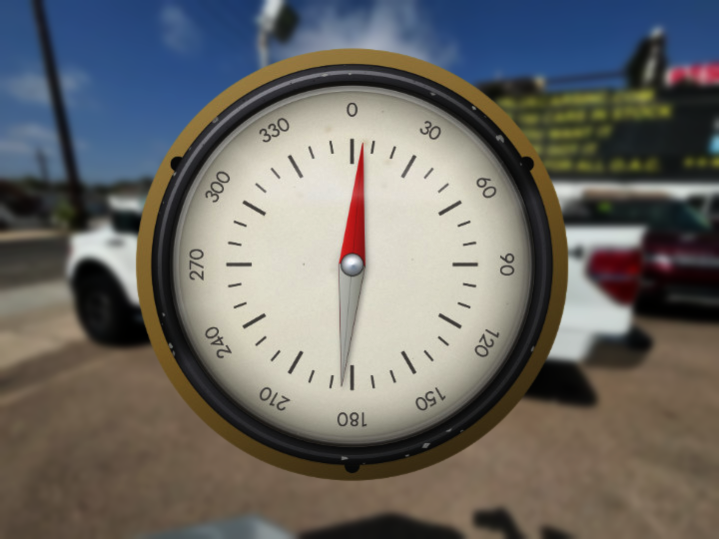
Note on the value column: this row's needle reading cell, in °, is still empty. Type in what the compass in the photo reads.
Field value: 5 °
